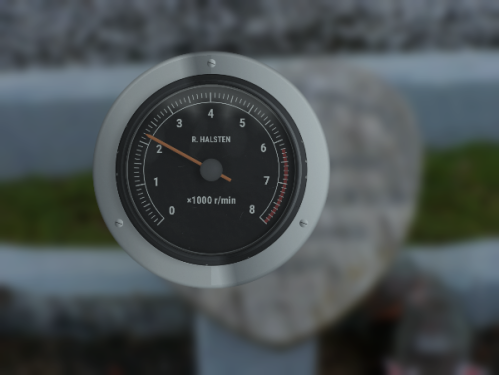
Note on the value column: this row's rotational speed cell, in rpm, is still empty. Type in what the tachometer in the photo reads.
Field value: 2200 rpm
